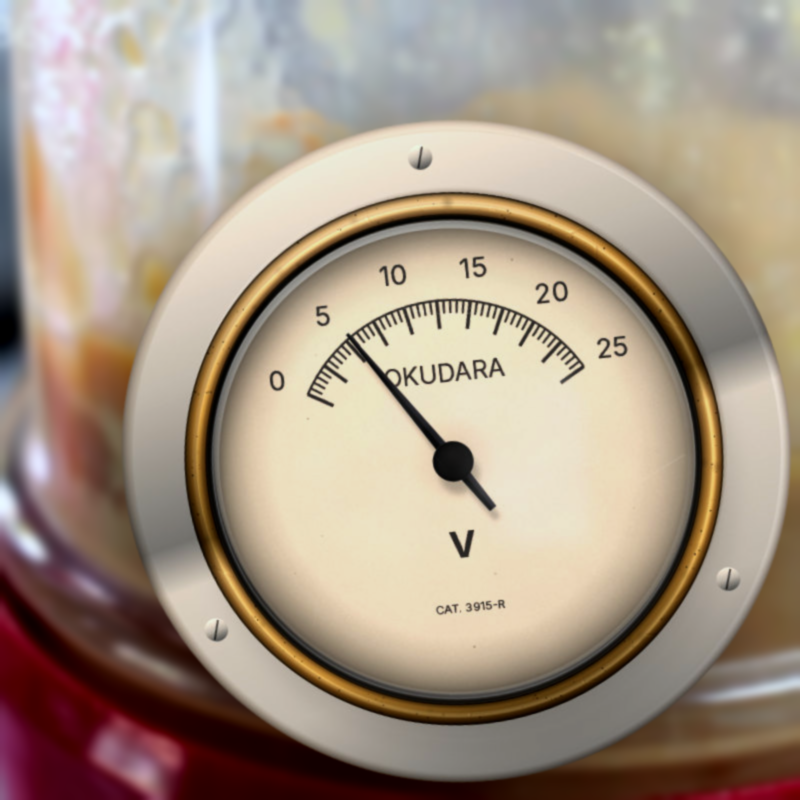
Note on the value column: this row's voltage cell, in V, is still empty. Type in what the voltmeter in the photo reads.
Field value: 5.5 V
